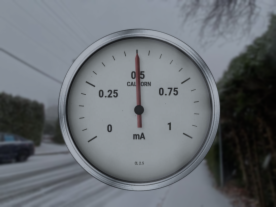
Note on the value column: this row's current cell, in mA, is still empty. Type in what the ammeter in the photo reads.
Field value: 0.5 mA
